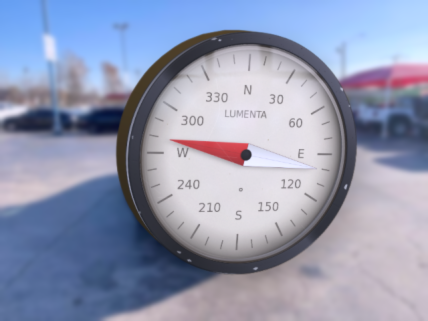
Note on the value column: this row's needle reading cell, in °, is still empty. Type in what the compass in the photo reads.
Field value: 280 °
